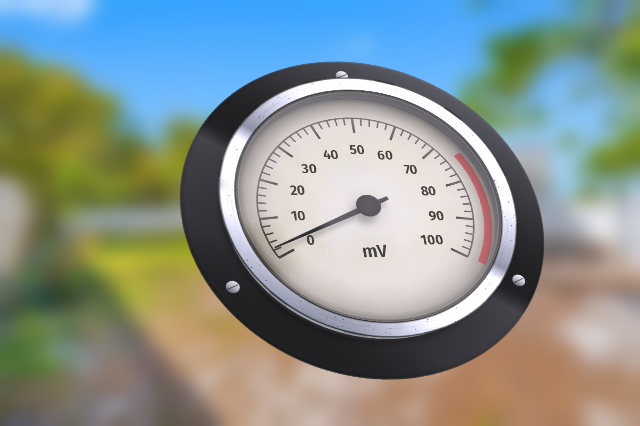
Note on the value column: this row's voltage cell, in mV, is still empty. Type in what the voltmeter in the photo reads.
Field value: 2 mV
